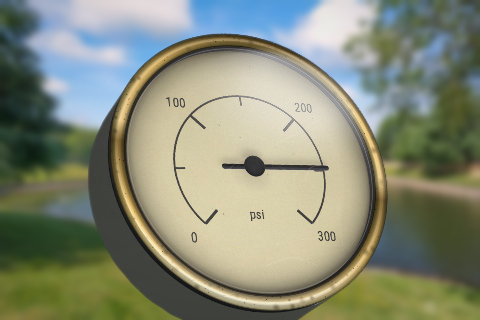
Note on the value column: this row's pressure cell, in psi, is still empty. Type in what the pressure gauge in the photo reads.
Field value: 250 psi
